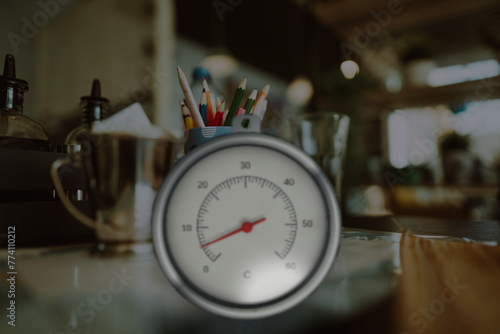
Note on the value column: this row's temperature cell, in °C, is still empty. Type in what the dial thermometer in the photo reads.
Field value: 5 °C
